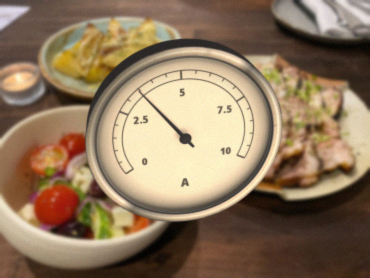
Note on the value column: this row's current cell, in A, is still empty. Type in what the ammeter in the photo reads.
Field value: 3.5 A
